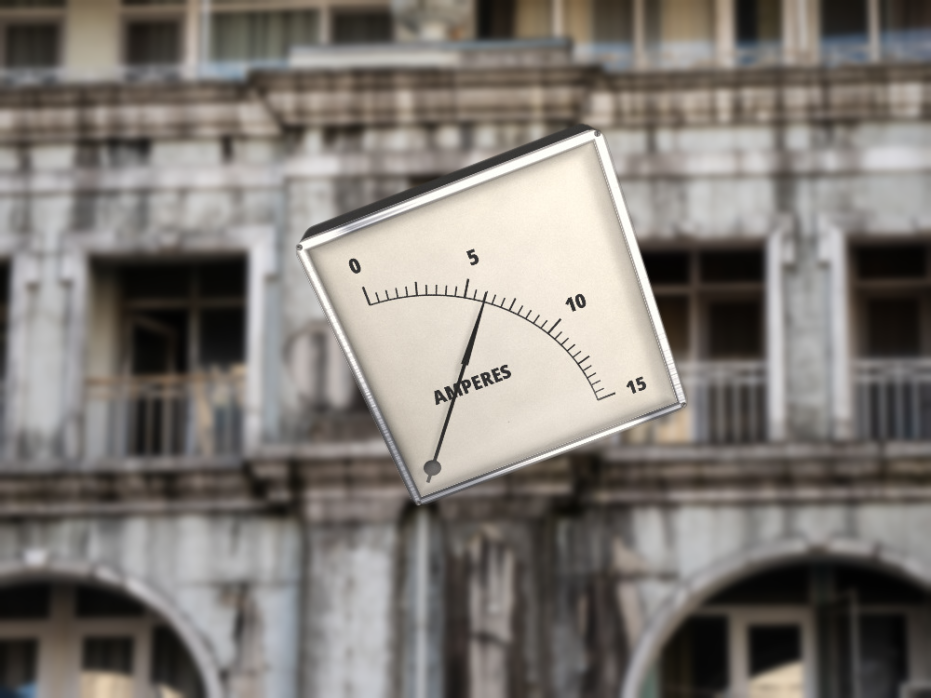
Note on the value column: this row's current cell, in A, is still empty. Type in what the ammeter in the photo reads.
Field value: 6 A
